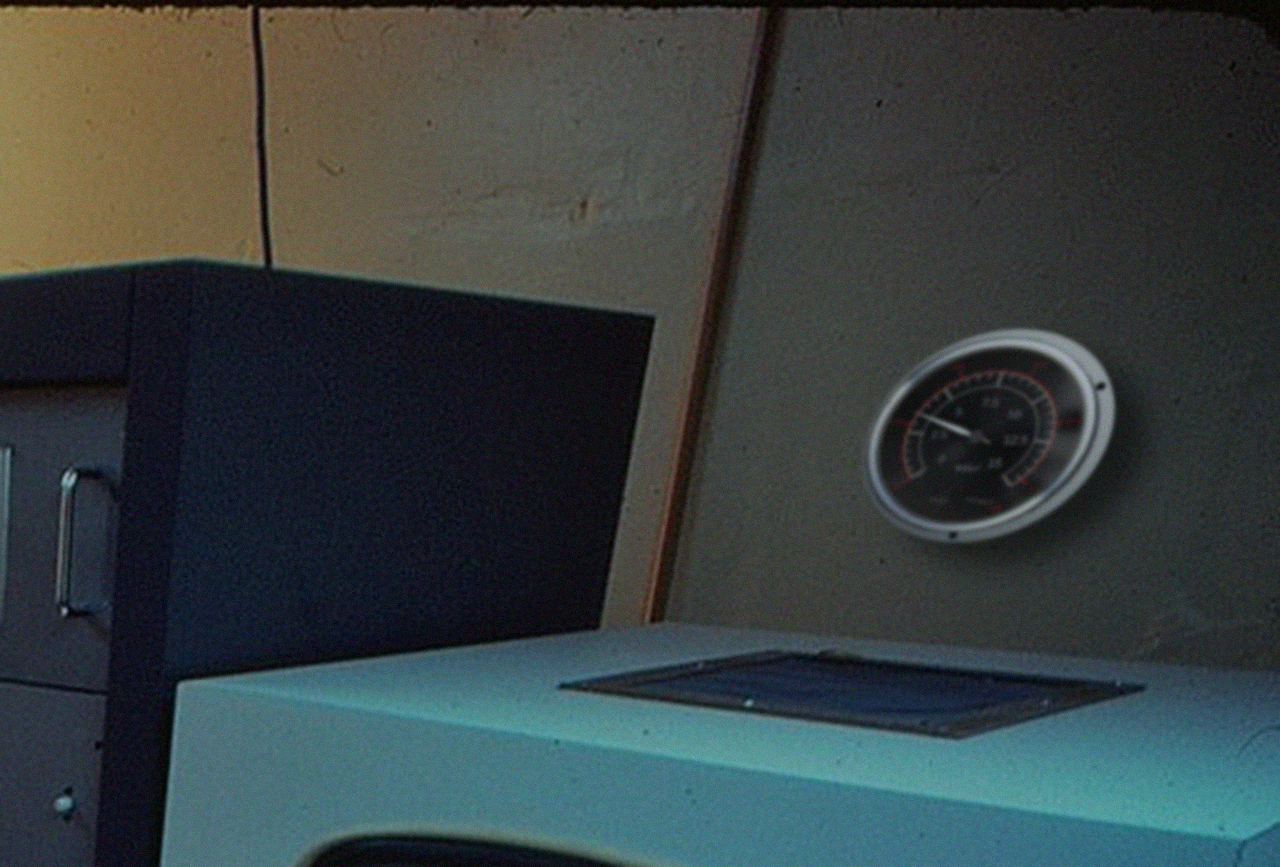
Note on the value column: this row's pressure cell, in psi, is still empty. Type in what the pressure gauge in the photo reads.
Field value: 3.5 psi
